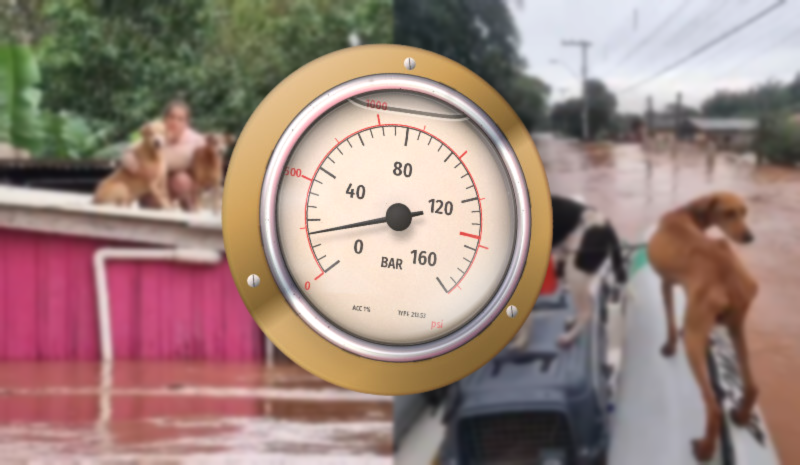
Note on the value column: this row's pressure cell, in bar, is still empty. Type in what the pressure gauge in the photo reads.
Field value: 15 bar
